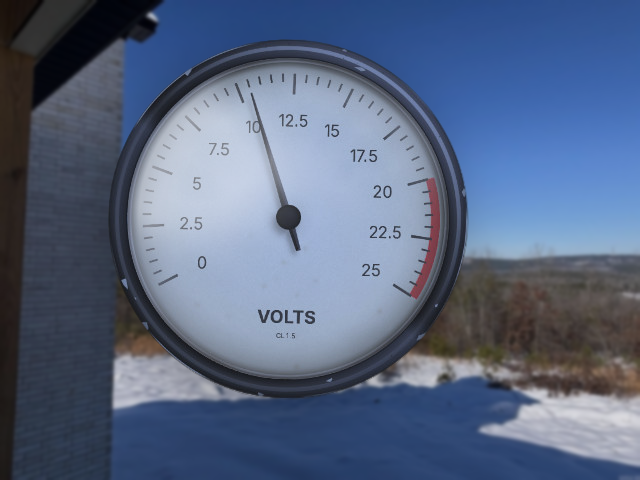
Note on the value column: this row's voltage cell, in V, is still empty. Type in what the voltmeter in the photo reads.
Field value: 10.5 V
